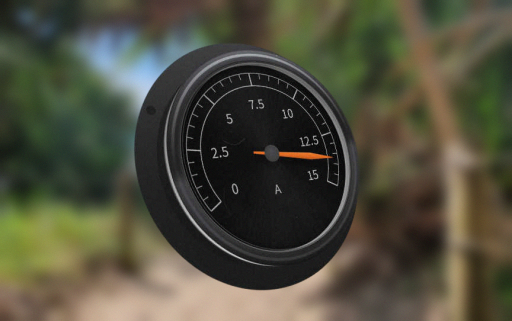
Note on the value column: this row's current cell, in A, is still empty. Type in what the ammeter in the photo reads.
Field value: 13.75 A
